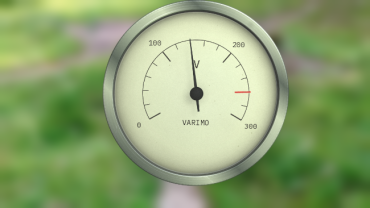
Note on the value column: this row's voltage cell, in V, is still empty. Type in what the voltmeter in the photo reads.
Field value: 140 V
